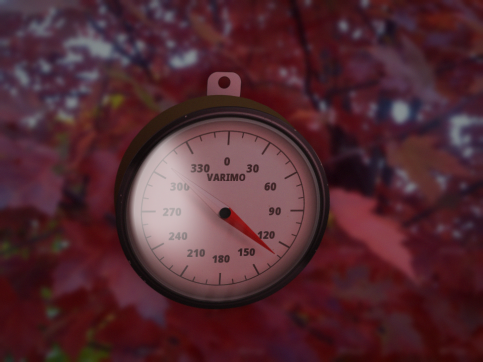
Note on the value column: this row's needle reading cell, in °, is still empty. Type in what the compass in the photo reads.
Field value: 130 °
